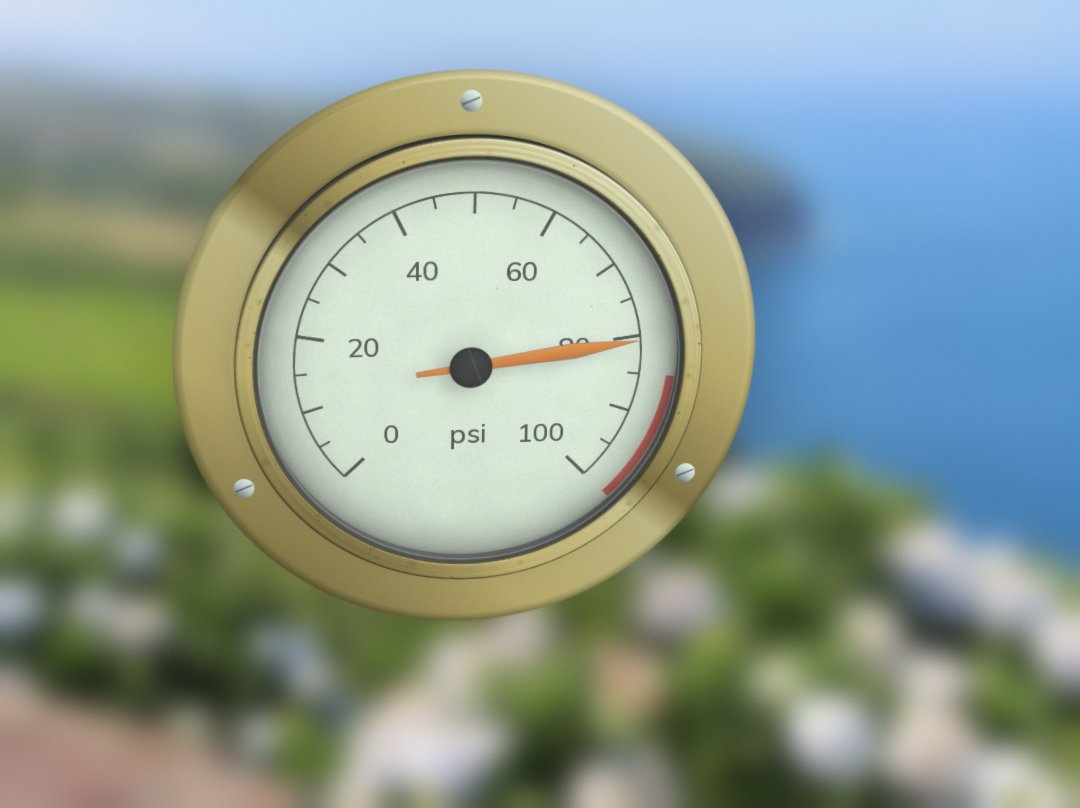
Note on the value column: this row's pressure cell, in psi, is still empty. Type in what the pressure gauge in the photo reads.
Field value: 80 psi
